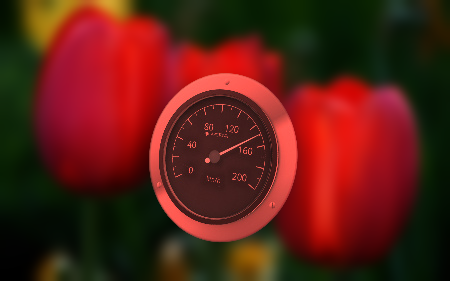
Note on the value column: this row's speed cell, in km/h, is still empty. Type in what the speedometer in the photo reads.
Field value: 150 km/h
